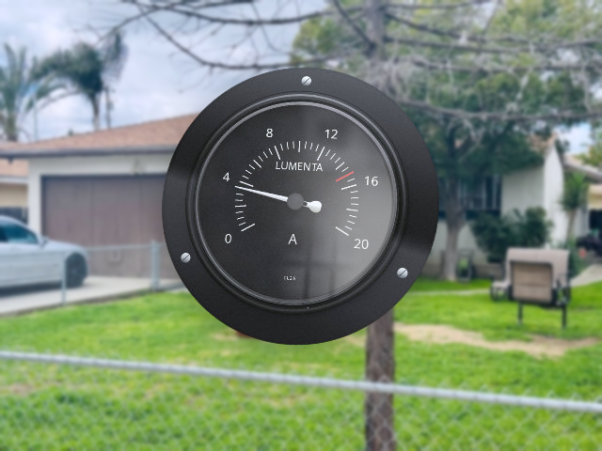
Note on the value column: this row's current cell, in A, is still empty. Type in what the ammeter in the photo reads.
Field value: 3.5 A
